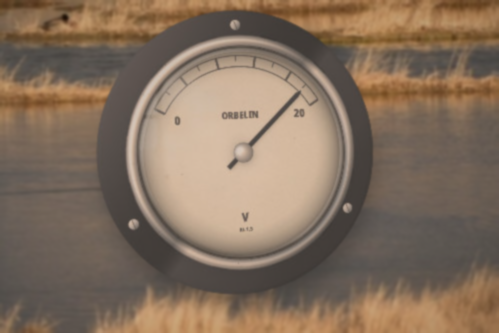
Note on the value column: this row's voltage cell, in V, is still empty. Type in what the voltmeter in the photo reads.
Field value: 18 V
